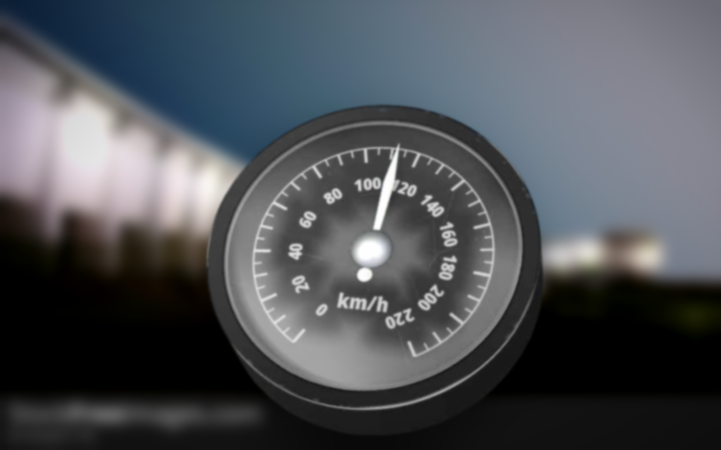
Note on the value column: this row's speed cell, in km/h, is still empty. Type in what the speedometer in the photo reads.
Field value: 112.5 km/h
